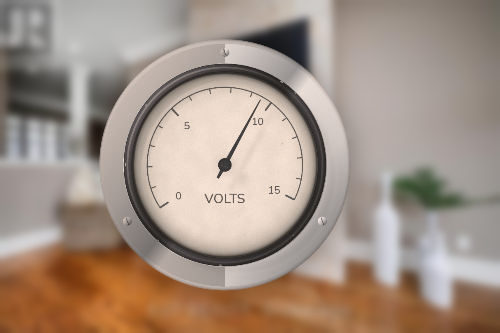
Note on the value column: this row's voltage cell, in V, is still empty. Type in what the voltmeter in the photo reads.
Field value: 9.5 V
